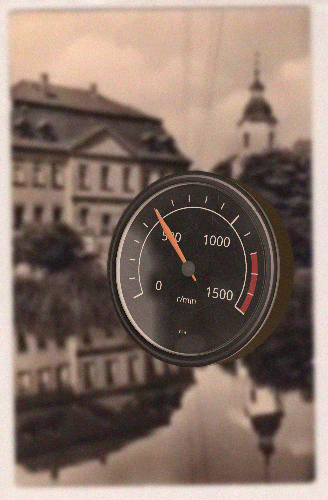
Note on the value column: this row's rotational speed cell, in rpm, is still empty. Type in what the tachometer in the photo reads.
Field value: 500 rpm
